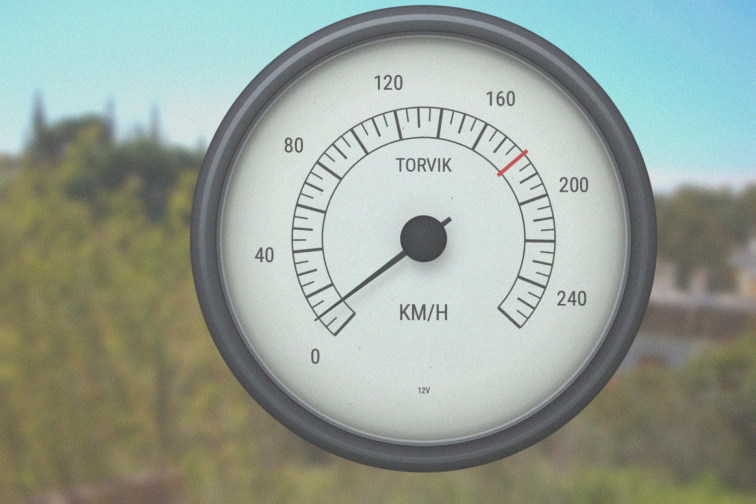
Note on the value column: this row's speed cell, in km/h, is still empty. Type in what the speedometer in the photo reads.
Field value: 10 km/h
